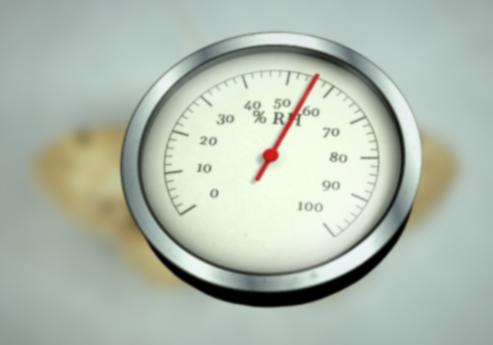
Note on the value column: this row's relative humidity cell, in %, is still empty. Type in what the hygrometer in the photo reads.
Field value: 56 %
